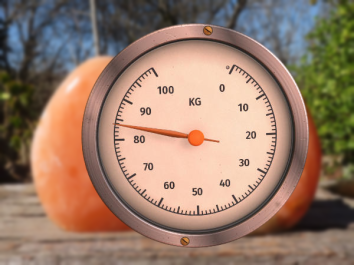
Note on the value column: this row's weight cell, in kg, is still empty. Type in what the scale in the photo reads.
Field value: 84 kg
